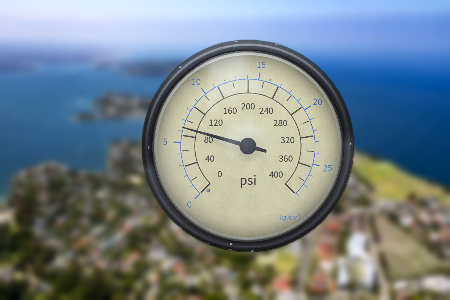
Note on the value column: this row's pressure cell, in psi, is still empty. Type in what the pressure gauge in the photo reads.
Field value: 90 psi
